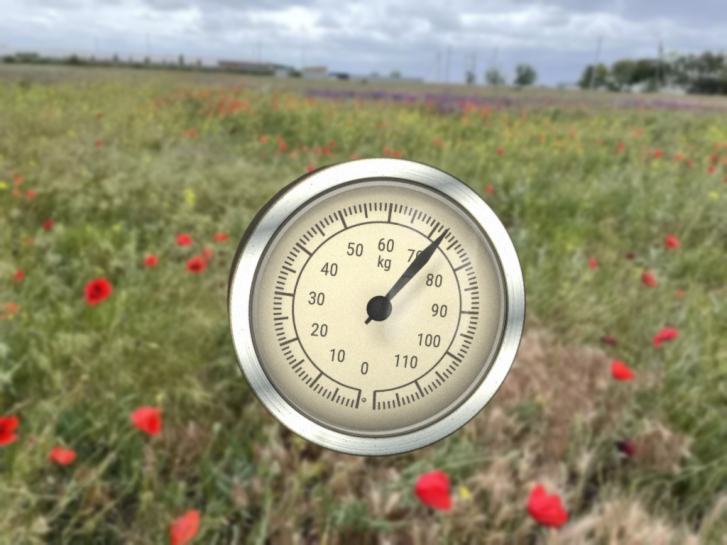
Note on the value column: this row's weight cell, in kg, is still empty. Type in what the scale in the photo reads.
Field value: 72 kg
